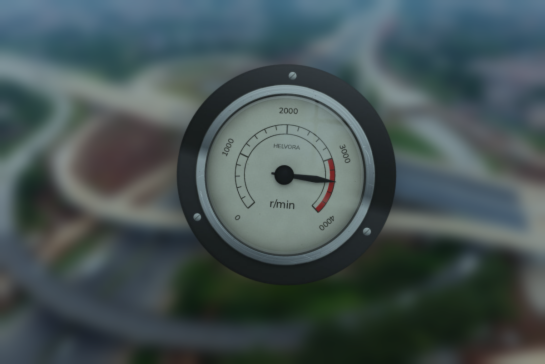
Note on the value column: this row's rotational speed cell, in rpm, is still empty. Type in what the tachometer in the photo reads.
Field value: 3400 rpm
